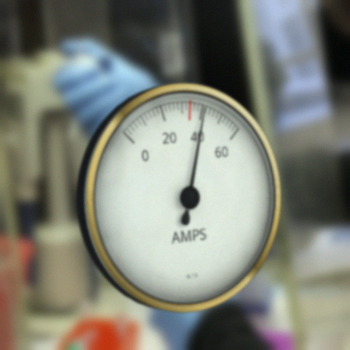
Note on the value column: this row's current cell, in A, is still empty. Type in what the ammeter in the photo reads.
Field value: 40 A
